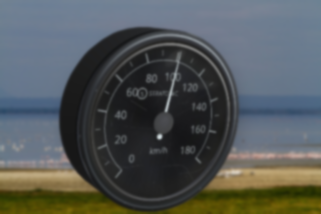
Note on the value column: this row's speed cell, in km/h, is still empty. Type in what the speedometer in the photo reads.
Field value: 100 km/h
